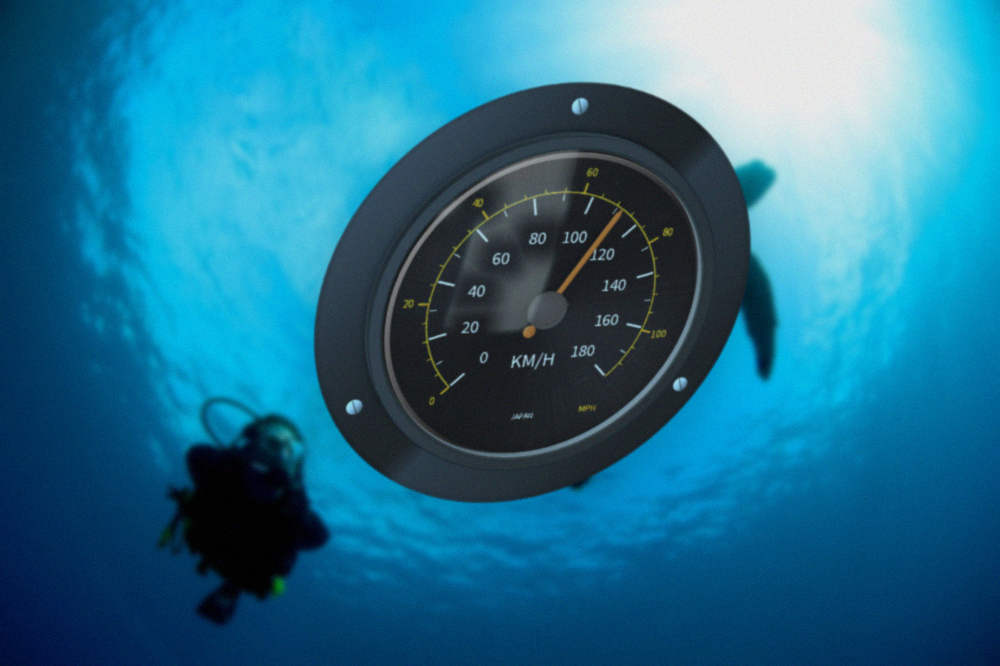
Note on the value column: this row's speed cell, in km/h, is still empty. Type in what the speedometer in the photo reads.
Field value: 110 km/h
